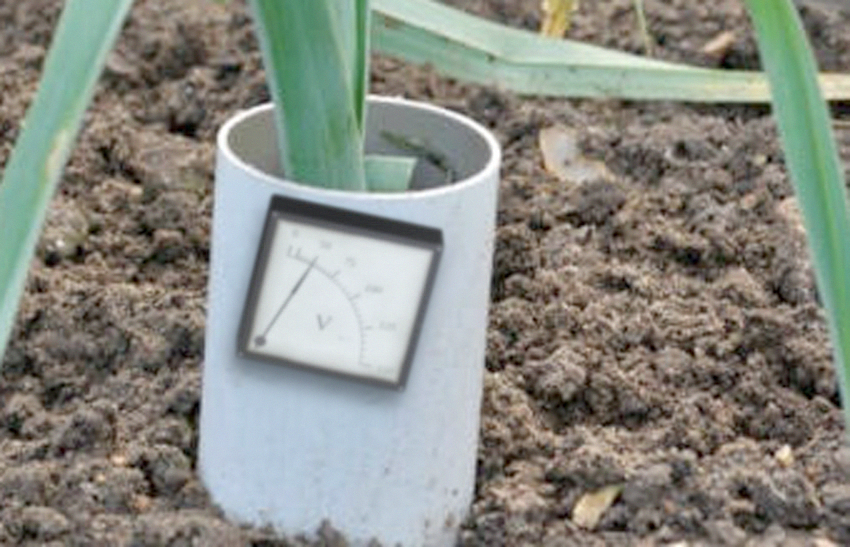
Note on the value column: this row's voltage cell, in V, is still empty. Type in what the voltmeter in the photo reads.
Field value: 50 V
